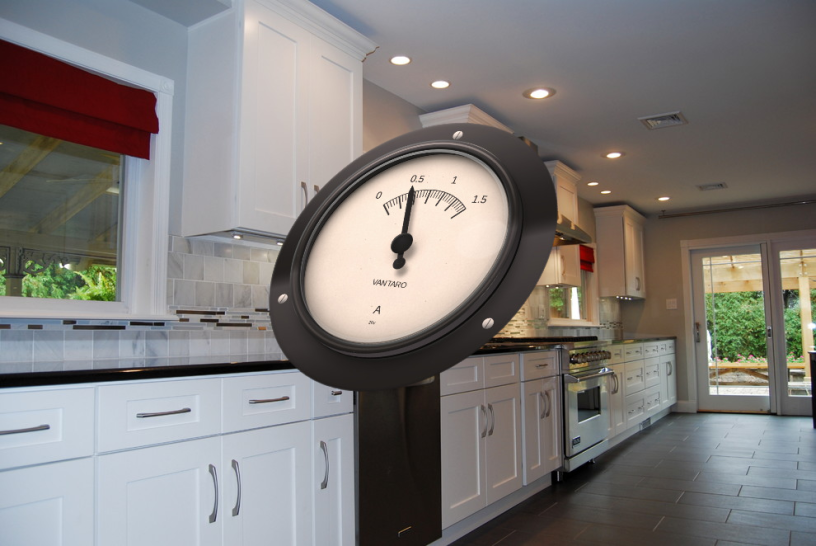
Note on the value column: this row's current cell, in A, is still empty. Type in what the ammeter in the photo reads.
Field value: 0.5 A
